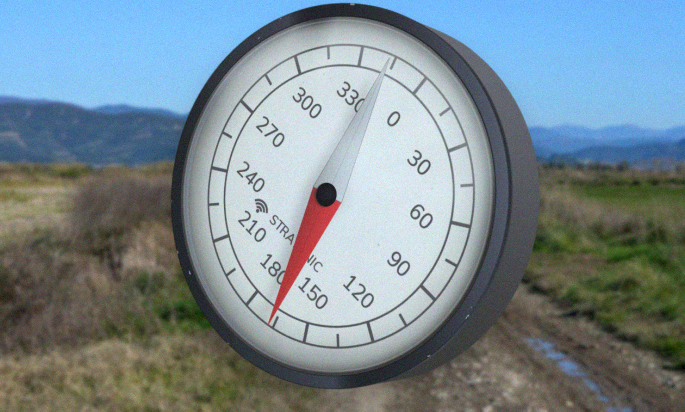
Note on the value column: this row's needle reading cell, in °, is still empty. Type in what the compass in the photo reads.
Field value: 165 °
